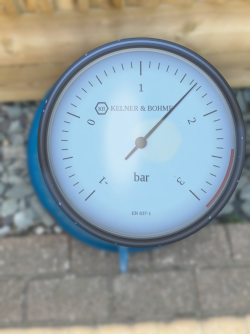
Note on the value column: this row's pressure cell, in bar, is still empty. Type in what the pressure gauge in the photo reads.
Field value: 1.65 bar
